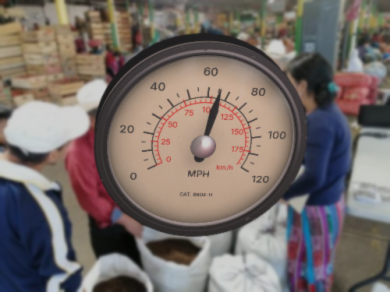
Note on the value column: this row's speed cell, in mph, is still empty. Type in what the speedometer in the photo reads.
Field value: 65 mph
